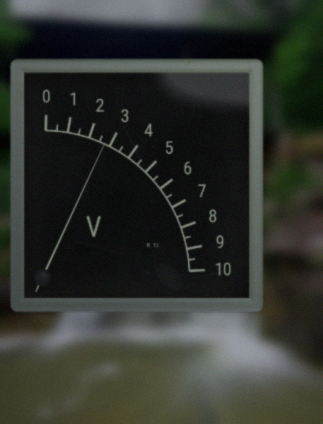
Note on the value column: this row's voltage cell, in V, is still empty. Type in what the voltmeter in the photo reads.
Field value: 2.75 V
